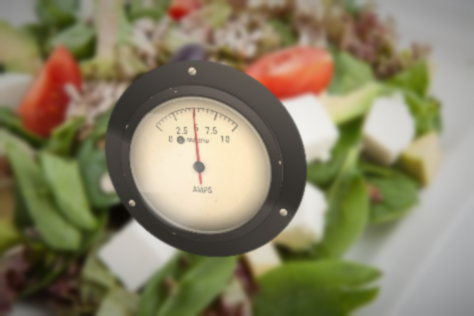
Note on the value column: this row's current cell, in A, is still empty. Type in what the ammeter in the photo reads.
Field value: 5 A
